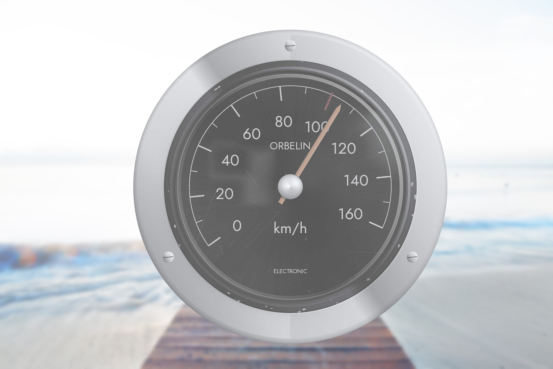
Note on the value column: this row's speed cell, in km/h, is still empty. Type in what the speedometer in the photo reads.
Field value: 105 km/h
